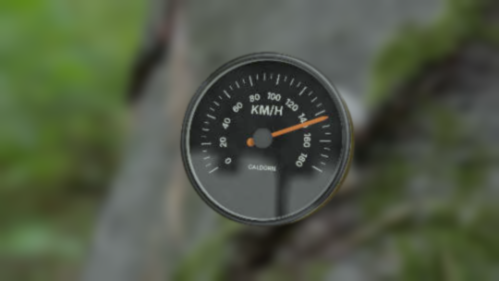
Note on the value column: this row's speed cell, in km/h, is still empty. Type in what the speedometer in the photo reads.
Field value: 145 km/h
